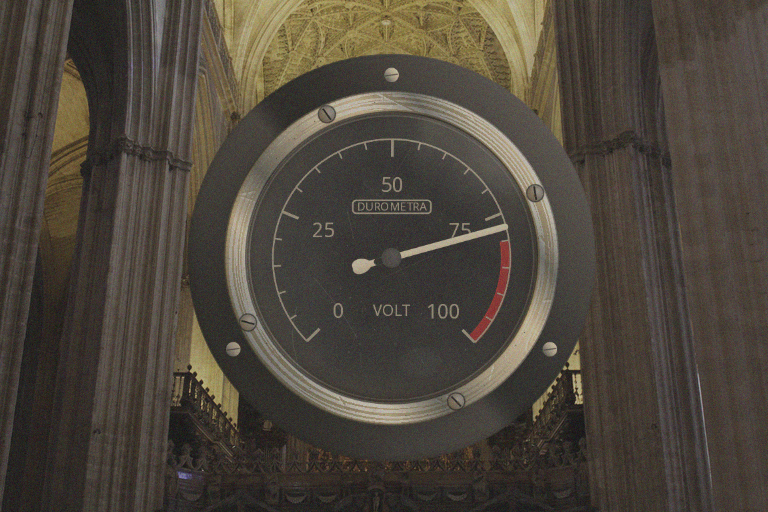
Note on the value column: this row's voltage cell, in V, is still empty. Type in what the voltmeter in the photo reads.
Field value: 77.5 V
